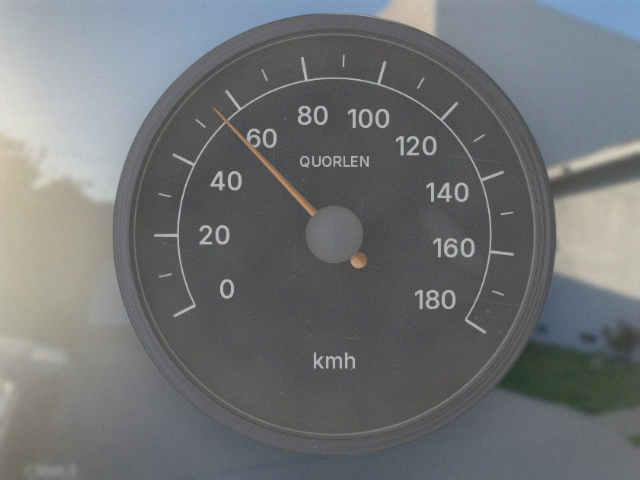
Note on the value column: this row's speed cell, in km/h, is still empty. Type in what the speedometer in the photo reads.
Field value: 55 km/h
